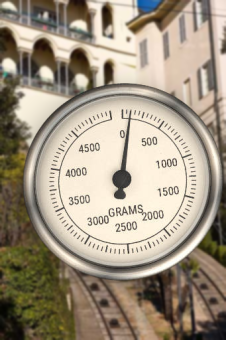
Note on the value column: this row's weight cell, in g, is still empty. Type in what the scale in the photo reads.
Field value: 100 g
